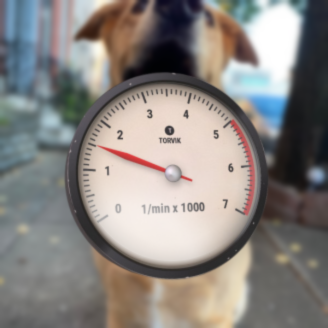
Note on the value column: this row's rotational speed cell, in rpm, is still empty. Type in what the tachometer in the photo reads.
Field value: 1500 rpm
